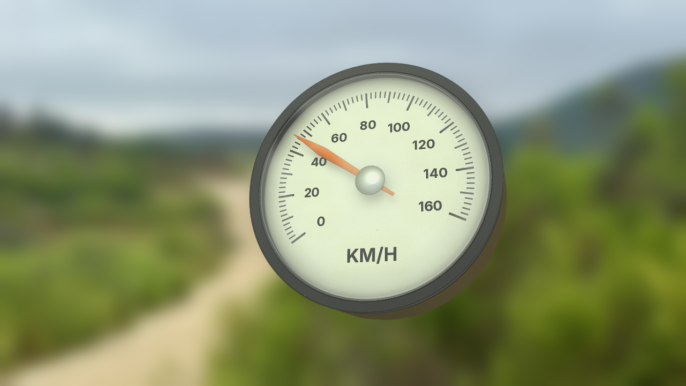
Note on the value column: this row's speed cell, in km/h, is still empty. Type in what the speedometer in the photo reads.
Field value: 46 km/h
